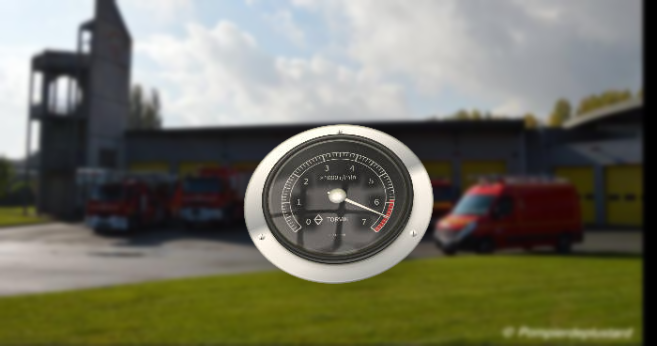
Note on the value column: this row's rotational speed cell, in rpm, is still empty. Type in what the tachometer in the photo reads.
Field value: 6500 rpm
